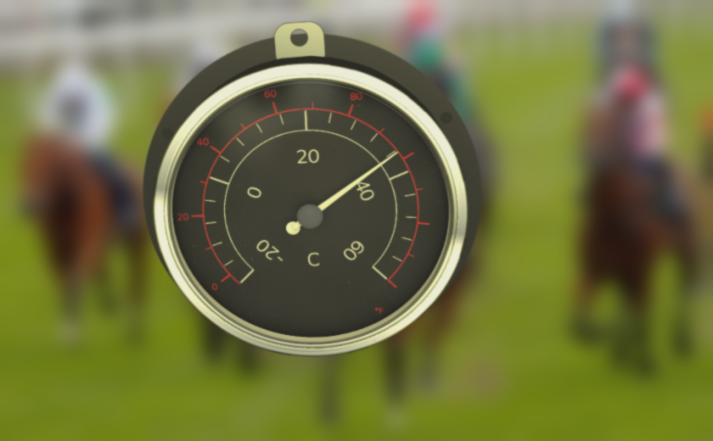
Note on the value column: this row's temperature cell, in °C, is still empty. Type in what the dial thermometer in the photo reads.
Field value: 36 °C
